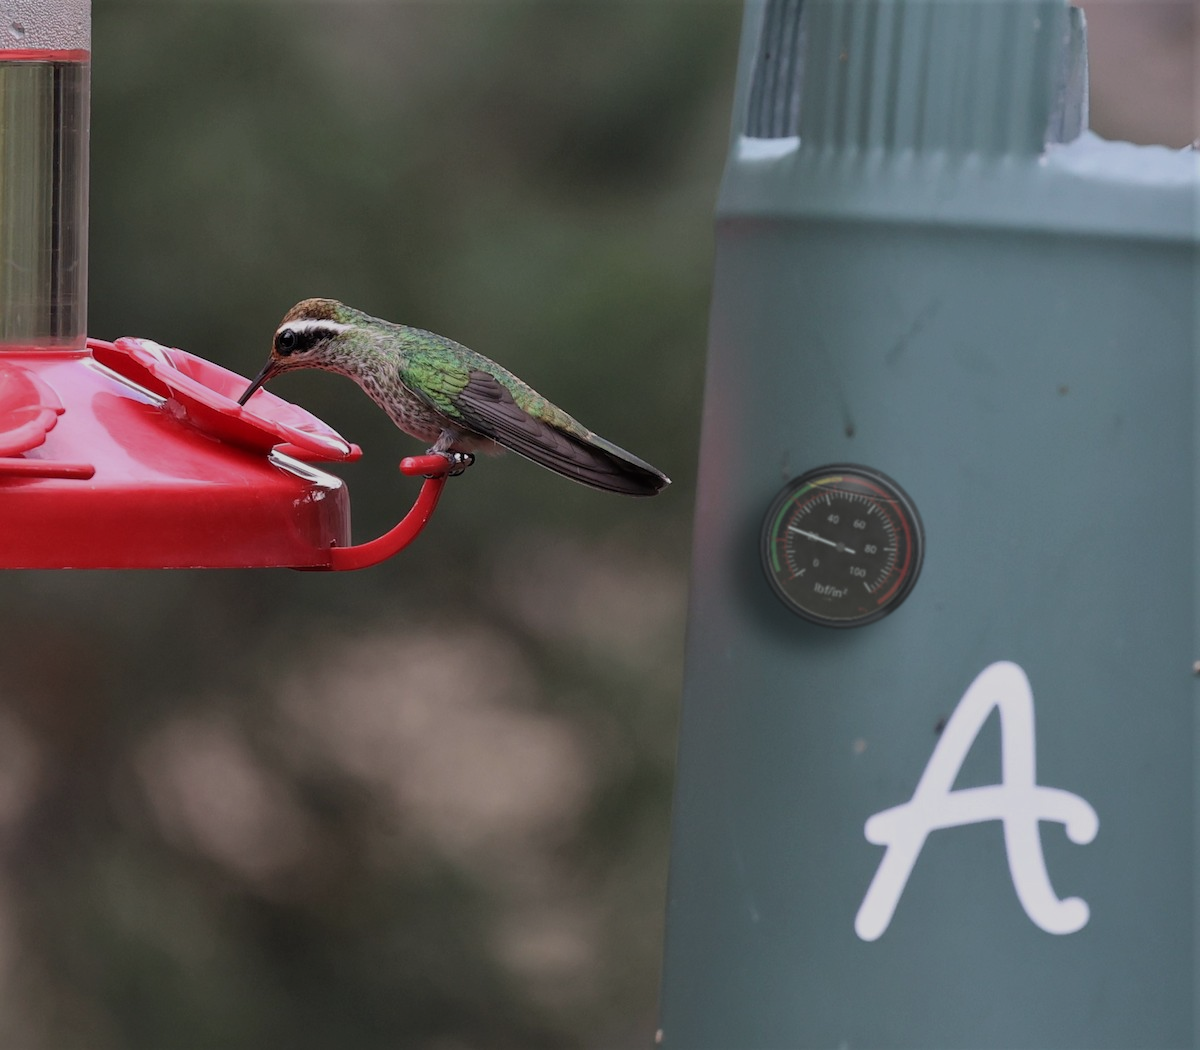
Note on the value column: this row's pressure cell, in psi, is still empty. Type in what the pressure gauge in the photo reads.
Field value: 20 psi
